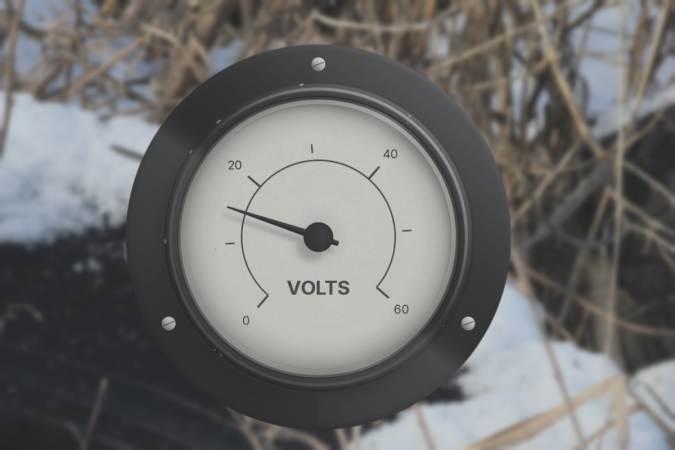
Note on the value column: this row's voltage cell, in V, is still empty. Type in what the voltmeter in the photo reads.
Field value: 15 V
